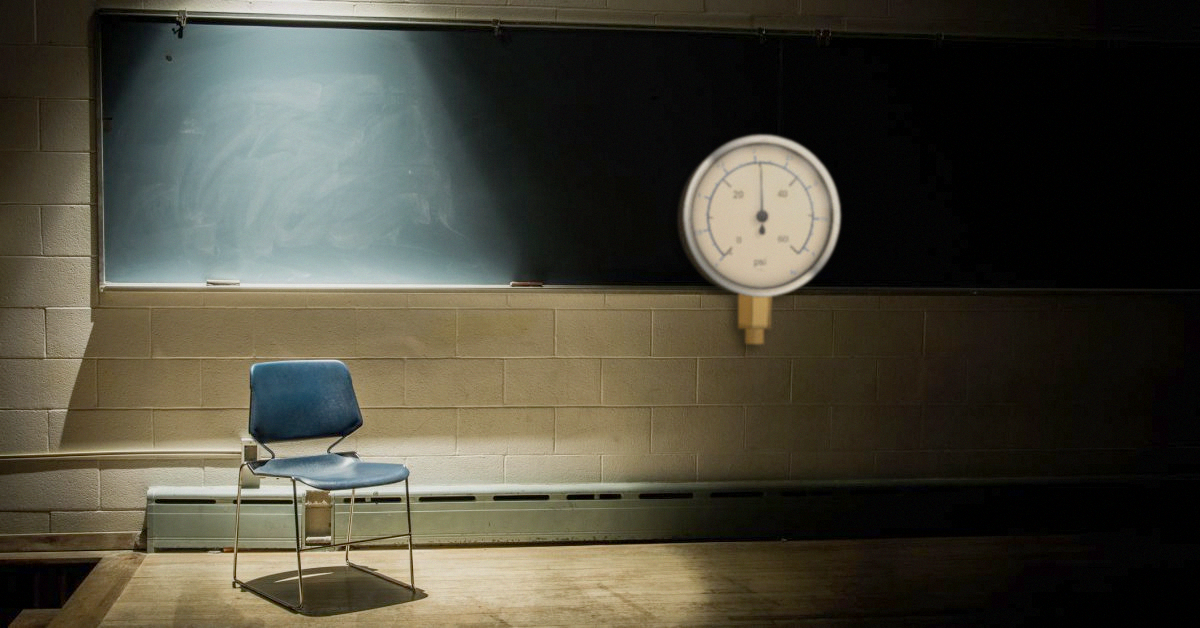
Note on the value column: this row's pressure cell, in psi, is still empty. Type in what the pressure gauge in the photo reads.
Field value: 30 psi
